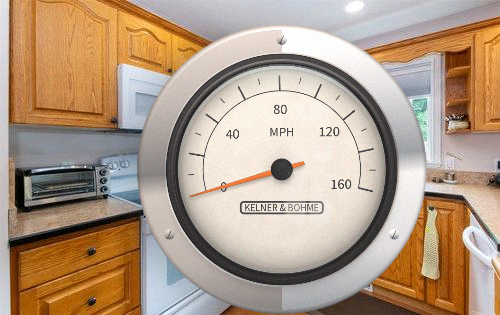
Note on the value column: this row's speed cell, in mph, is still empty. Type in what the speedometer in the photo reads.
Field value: 0 mph
